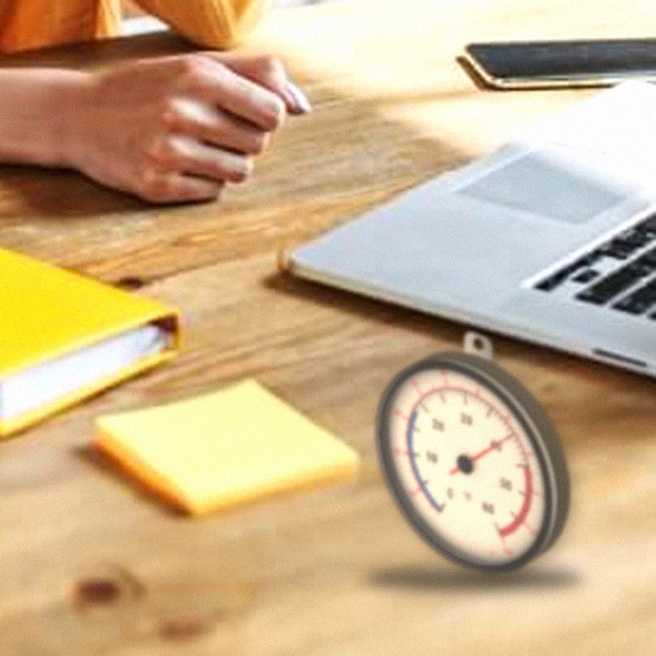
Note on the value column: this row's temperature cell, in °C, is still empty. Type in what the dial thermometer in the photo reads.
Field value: 40 °C
